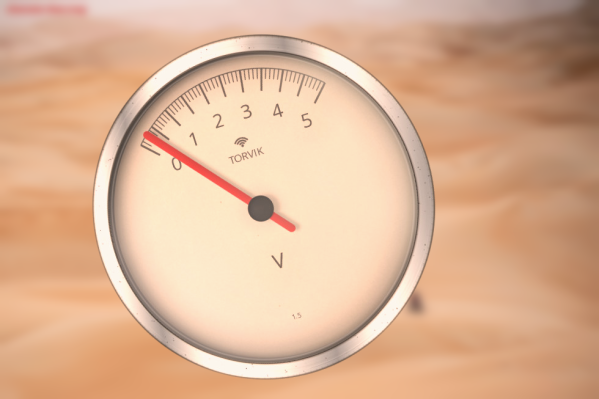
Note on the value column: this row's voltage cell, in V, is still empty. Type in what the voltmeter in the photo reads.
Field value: 0.3 V
